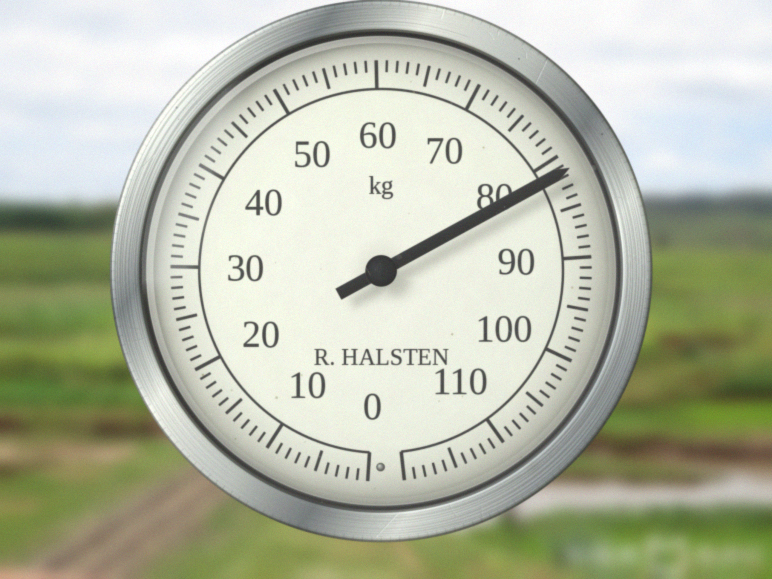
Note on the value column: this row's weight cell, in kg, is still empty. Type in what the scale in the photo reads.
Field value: 81.5 kg
